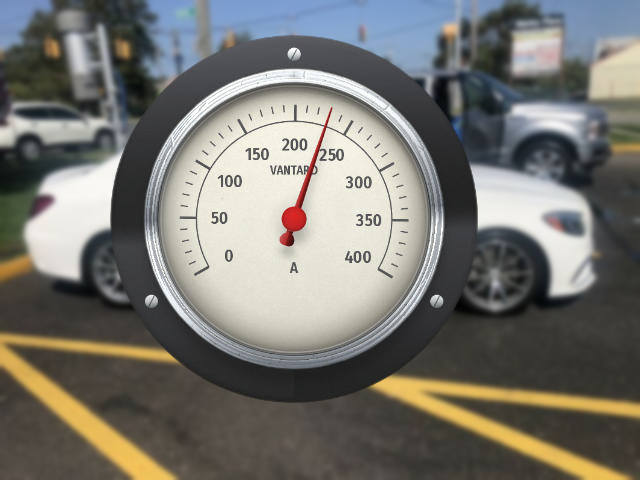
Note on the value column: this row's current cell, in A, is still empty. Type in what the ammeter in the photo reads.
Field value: 230 A
